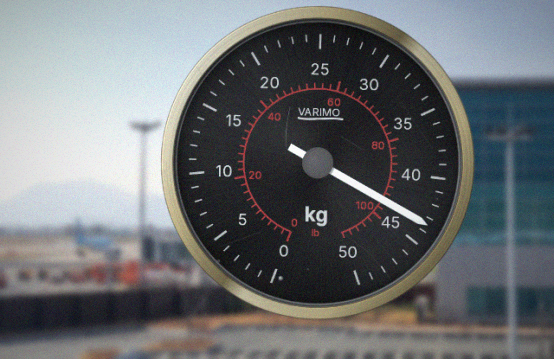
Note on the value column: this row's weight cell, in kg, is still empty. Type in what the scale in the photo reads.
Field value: 43.5 kg
